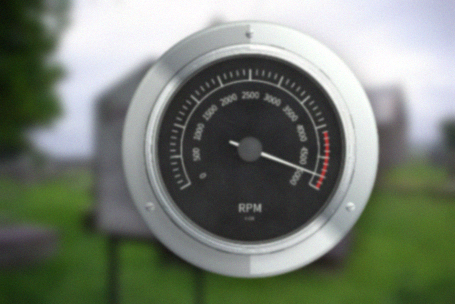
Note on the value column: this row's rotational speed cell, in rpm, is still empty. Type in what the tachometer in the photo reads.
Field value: 4800 rpm
